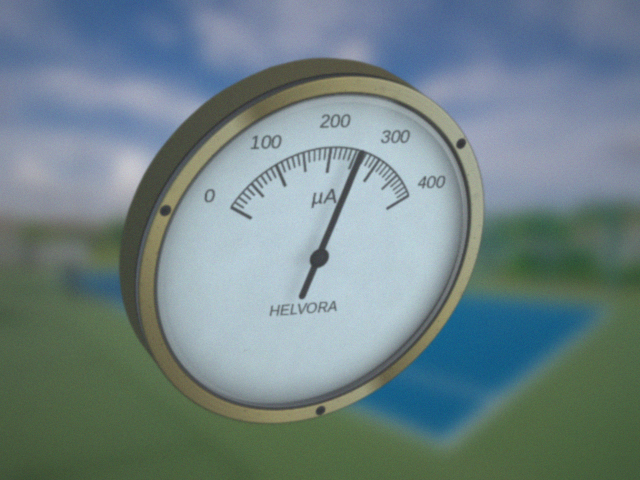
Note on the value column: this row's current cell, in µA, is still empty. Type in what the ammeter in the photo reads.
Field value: 250 µA
